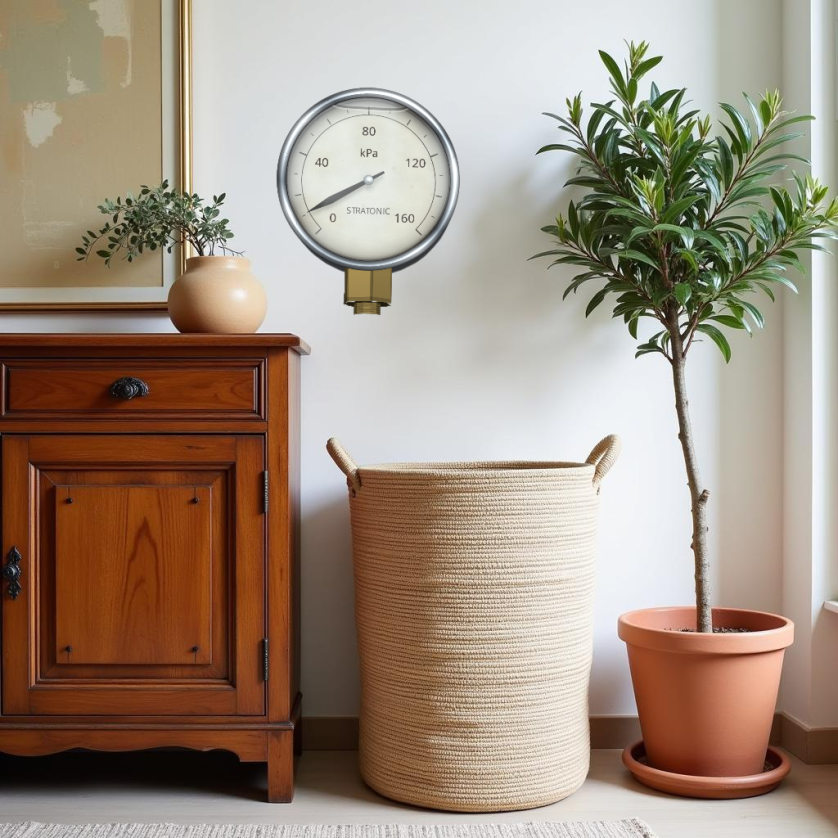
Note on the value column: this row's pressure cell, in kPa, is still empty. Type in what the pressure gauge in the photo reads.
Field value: 10 kPa
